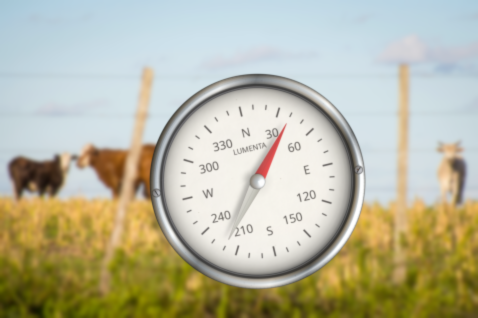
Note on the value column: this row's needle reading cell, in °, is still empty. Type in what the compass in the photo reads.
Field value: 40 °
